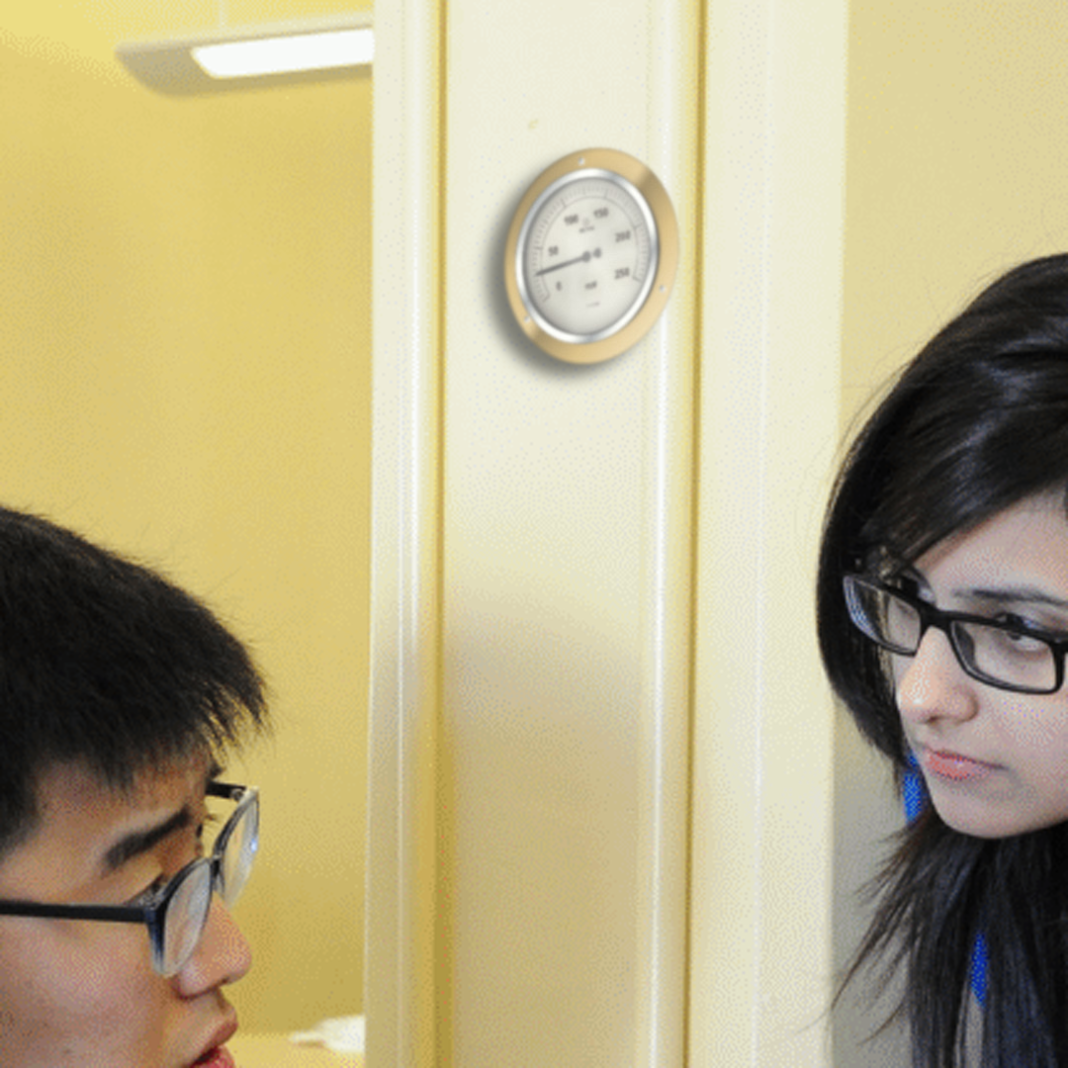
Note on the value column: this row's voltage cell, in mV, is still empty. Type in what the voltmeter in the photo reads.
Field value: 25 mV
